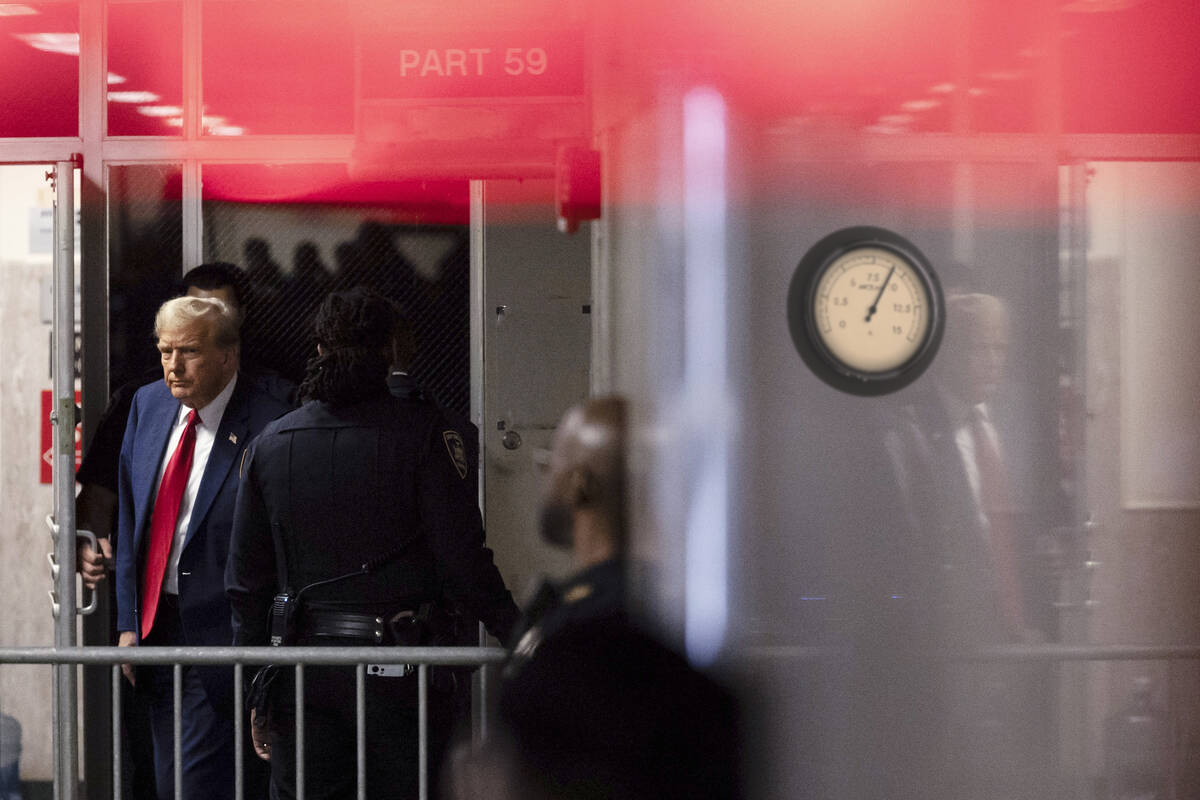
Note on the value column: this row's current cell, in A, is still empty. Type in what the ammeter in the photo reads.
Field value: 9 A
